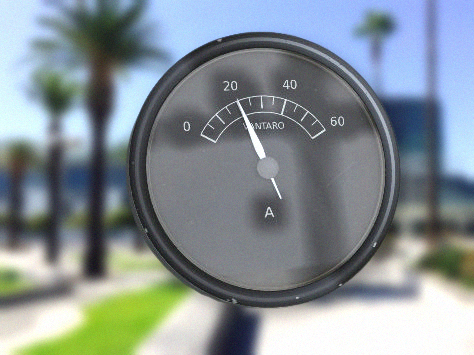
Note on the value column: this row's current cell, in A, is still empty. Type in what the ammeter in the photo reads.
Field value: 20 A
